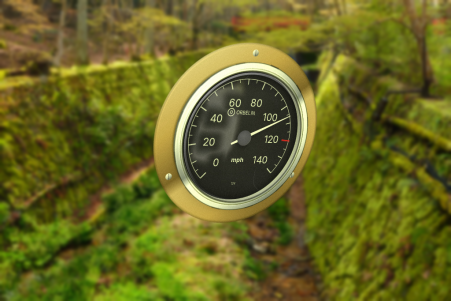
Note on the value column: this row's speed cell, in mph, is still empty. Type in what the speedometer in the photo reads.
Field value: 105 mph
